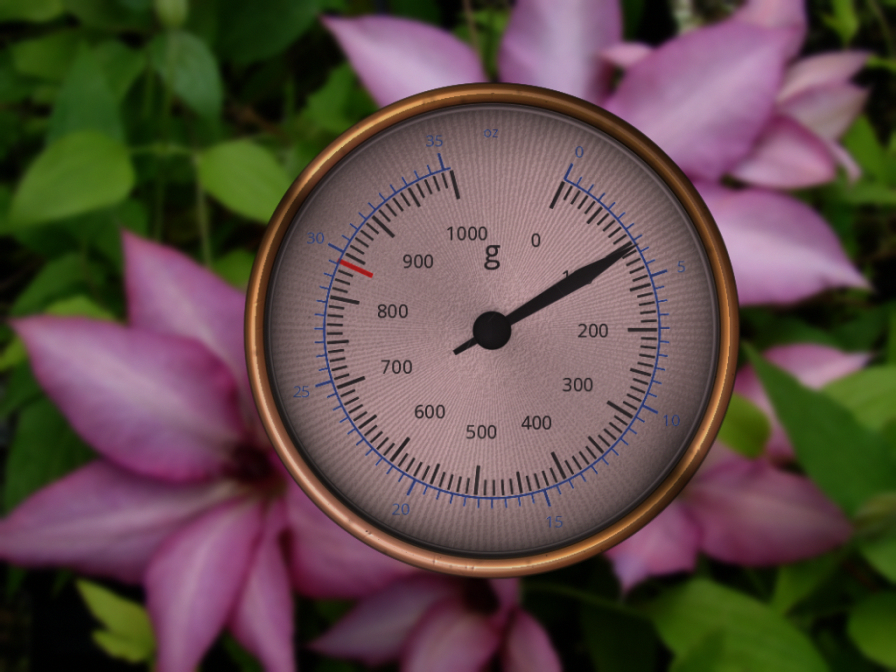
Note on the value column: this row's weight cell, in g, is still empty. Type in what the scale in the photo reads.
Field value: 105 g
